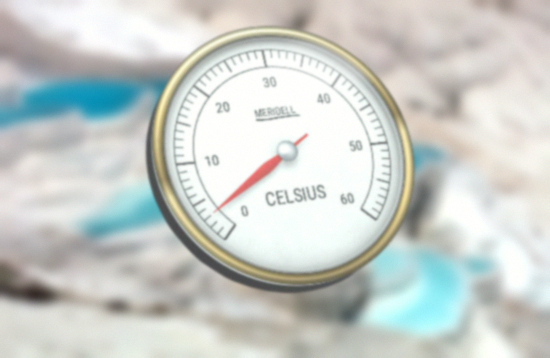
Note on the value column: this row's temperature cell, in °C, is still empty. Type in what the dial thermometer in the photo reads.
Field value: 3 °C
